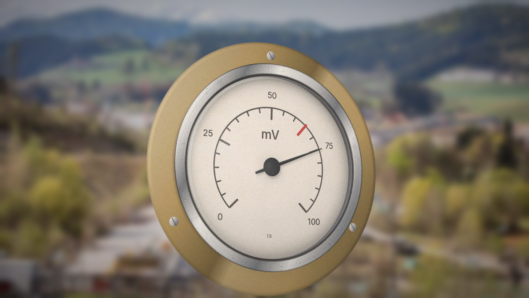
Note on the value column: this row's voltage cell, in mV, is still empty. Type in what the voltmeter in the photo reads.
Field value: 75 mV
